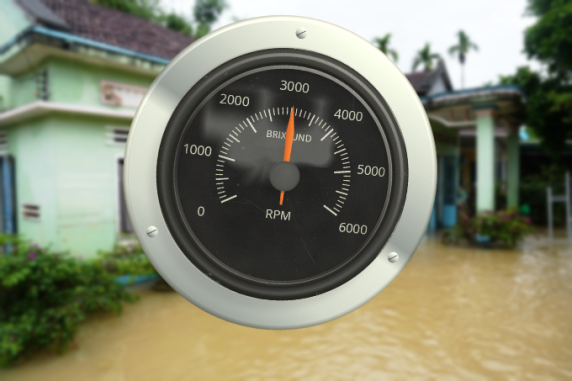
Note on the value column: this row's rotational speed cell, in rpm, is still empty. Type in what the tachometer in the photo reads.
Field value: 3000 rpm
